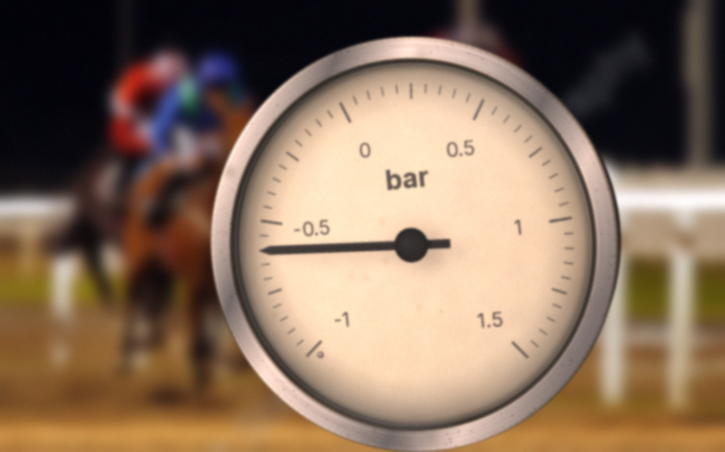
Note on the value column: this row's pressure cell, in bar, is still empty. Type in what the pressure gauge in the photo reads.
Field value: -0.6 bar
